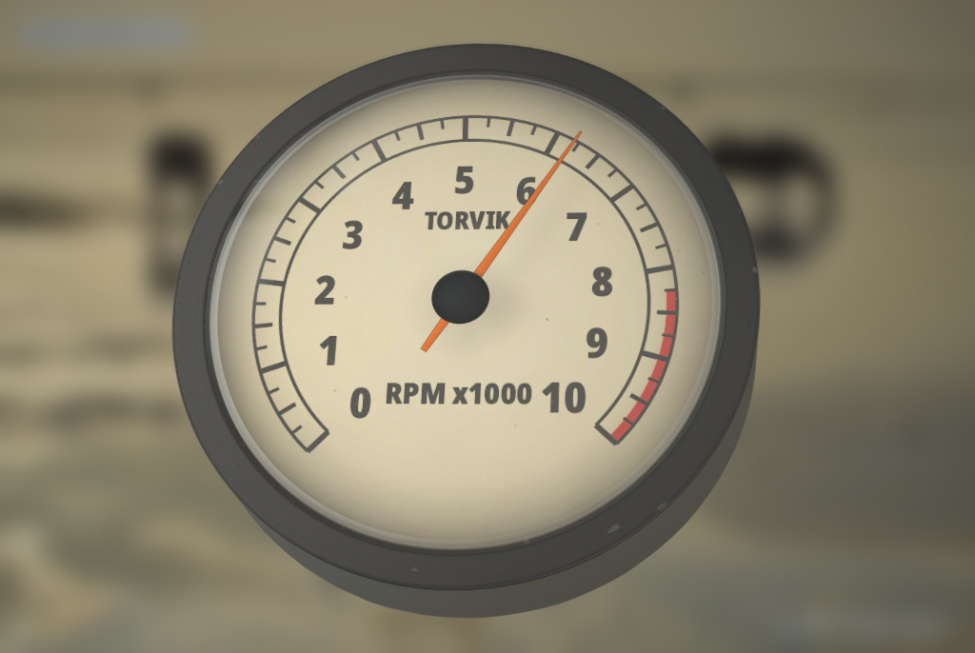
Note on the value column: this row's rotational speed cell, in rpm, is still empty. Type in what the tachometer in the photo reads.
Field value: 6250 rpm
